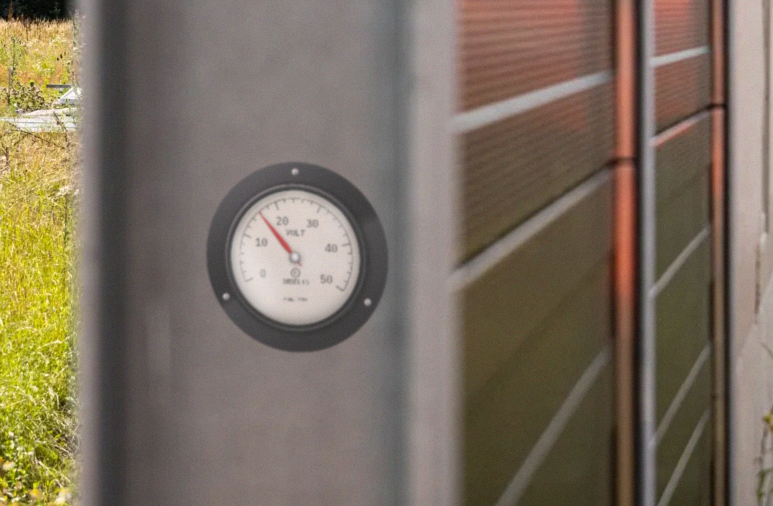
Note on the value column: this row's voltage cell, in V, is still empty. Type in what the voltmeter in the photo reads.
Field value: 16 V
